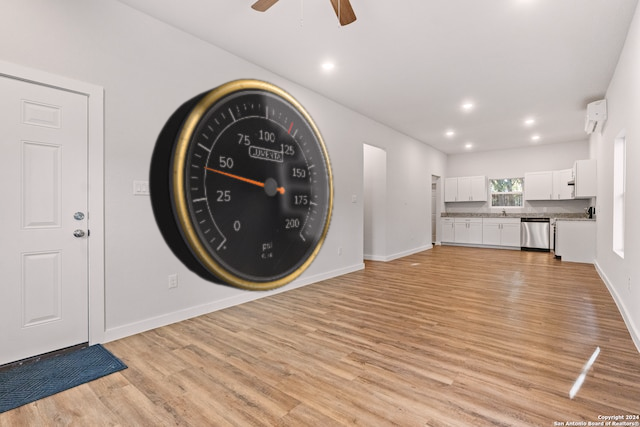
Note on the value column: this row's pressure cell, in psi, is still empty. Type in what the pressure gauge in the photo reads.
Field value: 40 psi
